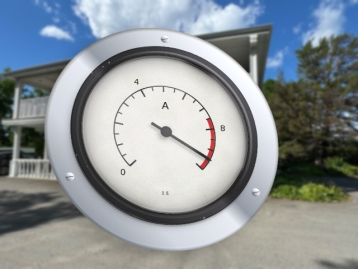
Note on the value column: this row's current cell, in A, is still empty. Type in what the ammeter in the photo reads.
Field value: 9.5 A
